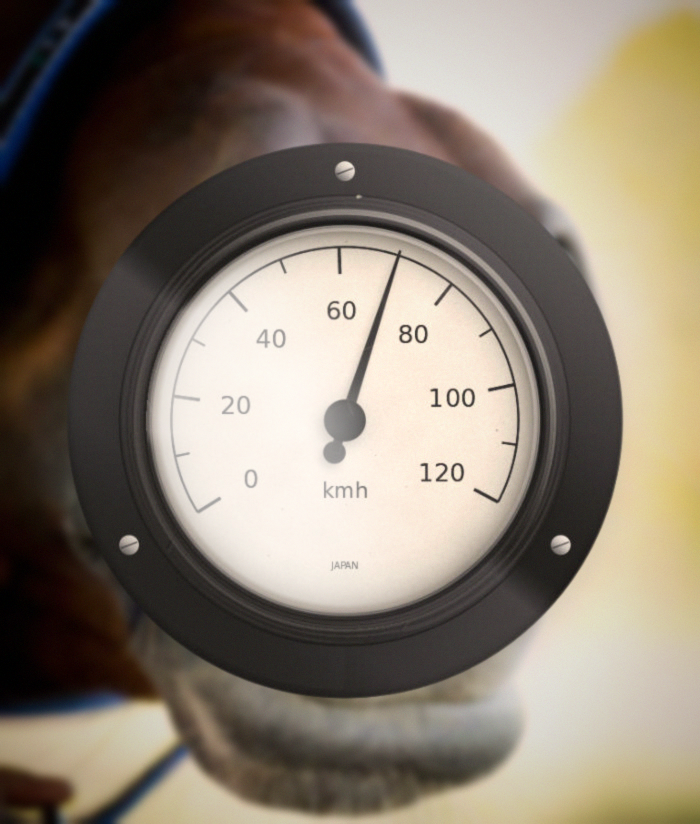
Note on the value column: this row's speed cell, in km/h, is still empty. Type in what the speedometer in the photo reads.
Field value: 70 km/h
